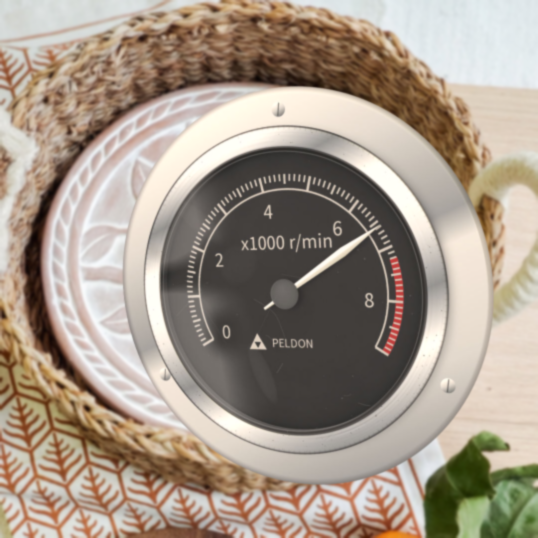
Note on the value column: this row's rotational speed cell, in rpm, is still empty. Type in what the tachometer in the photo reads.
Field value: 6600 rpm
